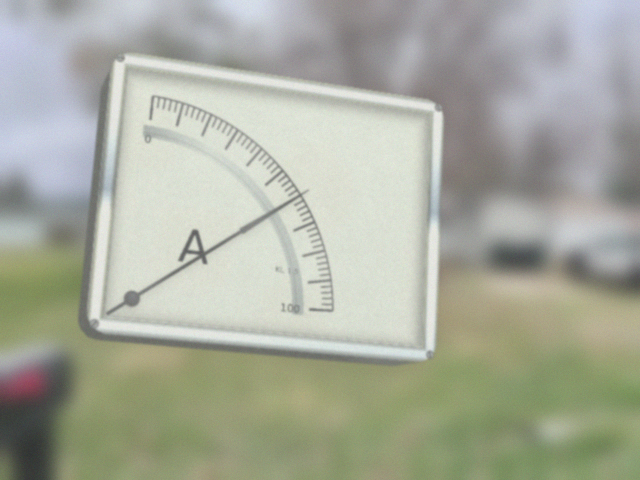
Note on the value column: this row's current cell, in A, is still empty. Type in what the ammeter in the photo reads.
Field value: 60 A
